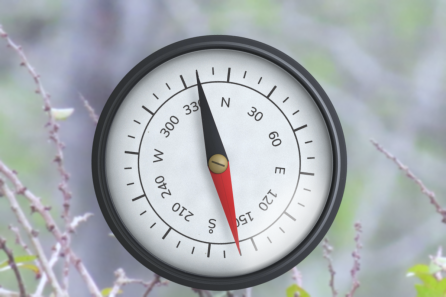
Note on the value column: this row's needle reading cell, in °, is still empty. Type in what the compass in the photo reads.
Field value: 160 °
